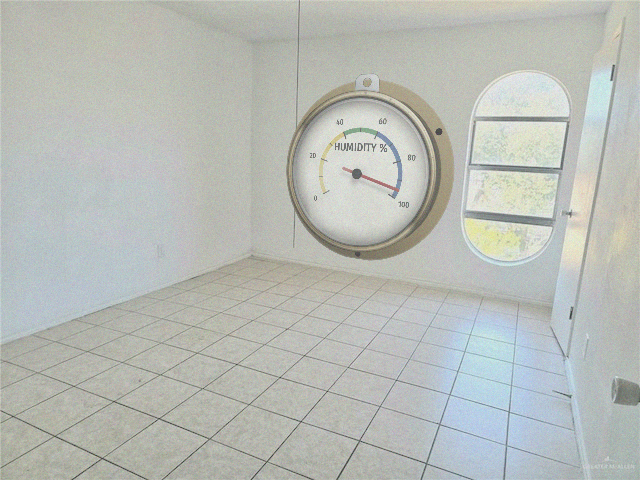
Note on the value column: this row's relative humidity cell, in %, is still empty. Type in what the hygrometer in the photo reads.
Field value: 95 %
